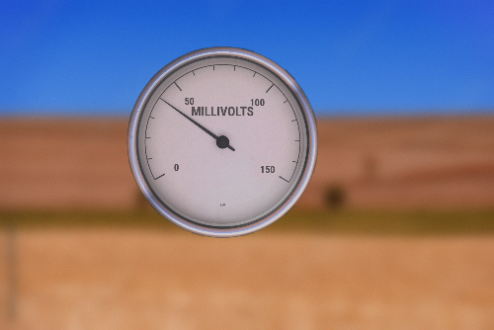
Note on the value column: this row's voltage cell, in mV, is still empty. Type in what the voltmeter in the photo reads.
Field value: 40 mV
